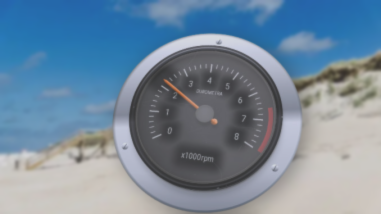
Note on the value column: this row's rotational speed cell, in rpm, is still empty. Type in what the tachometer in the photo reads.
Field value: 2200 rpm
